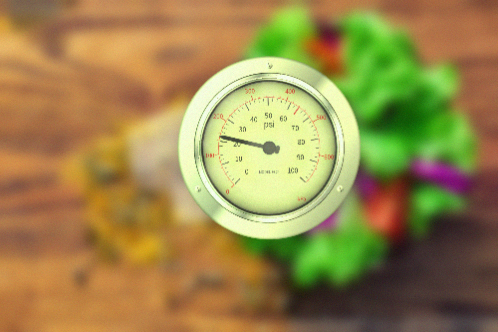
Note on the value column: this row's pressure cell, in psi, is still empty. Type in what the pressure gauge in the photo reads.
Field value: 22 psi
